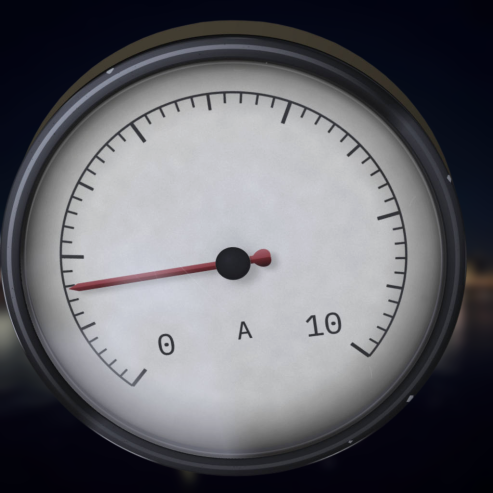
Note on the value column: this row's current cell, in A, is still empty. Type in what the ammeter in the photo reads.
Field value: 1.6 A
